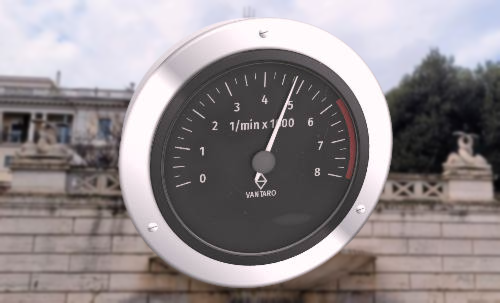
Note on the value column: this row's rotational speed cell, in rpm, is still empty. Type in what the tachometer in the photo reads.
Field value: 4750 rpm
